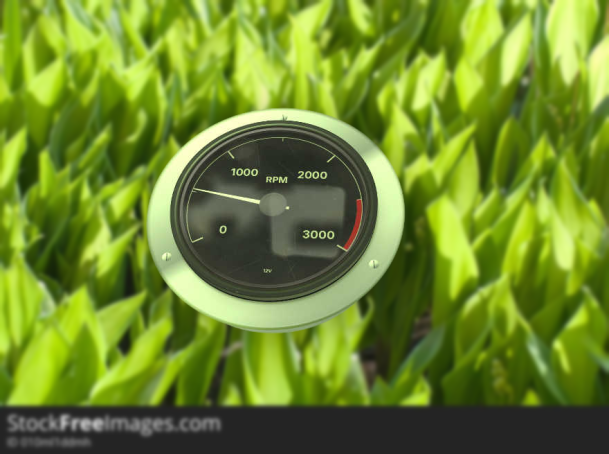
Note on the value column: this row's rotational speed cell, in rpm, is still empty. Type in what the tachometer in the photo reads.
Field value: 500 rpm
